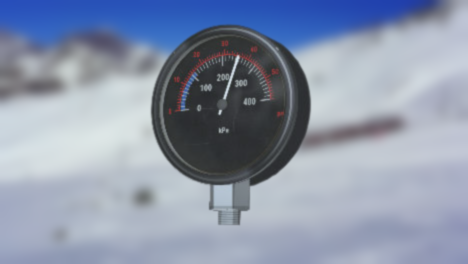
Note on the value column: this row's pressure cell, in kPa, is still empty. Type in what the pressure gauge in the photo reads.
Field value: 250 kPa
